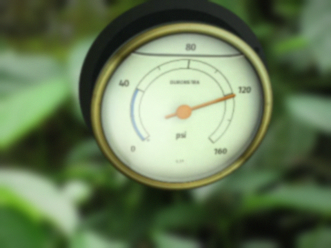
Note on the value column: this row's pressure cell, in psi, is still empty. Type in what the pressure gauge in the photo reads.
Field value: 120 psi
